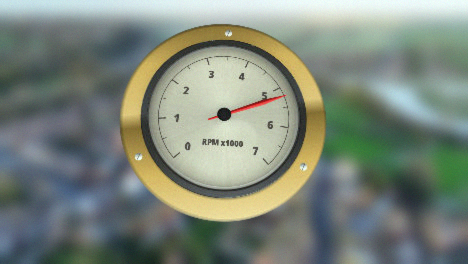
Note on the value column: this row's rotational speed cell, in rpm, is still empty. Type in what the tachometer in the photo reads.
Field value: 5250 rpm
